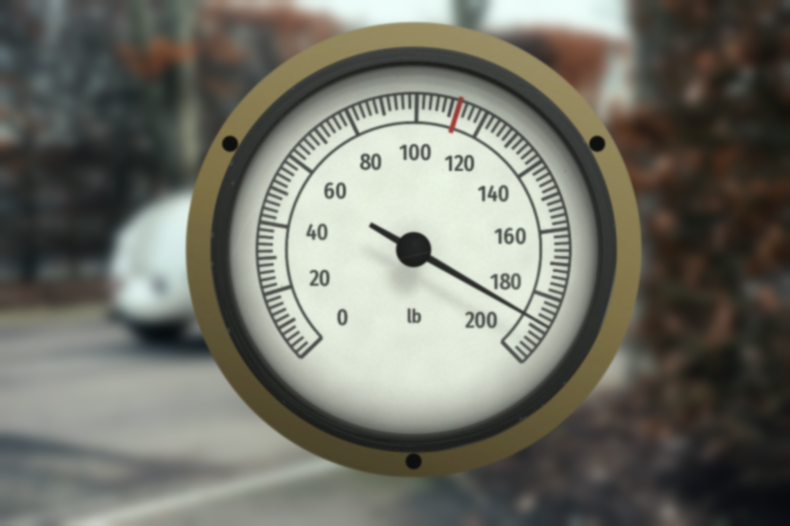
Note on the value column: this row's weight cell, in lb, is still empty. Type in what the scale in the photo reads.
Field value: 188 lb
